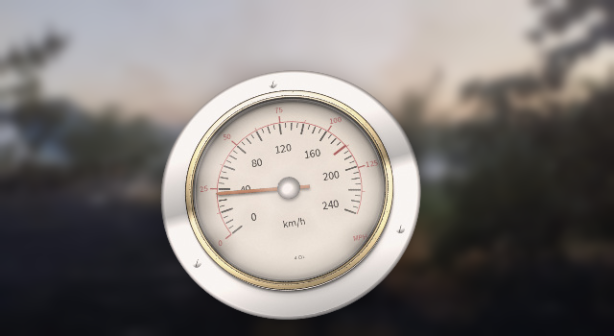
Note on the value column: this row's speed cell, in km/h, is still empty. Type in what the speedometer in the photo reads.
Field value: 35 km/h
